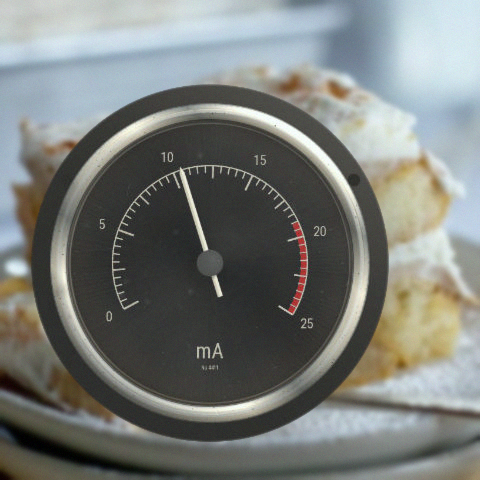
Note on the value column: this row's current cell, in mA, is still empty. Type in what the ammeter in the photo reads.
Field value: 10.5 mA
